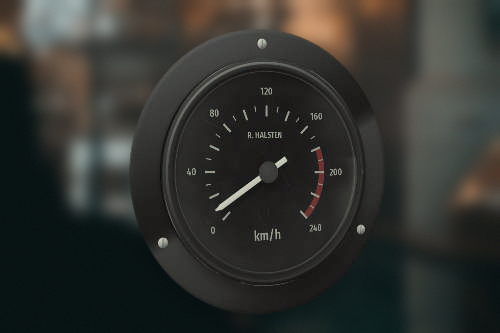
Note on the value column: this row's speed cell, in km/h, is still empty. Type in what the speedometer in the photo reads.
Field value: 10 km/h
